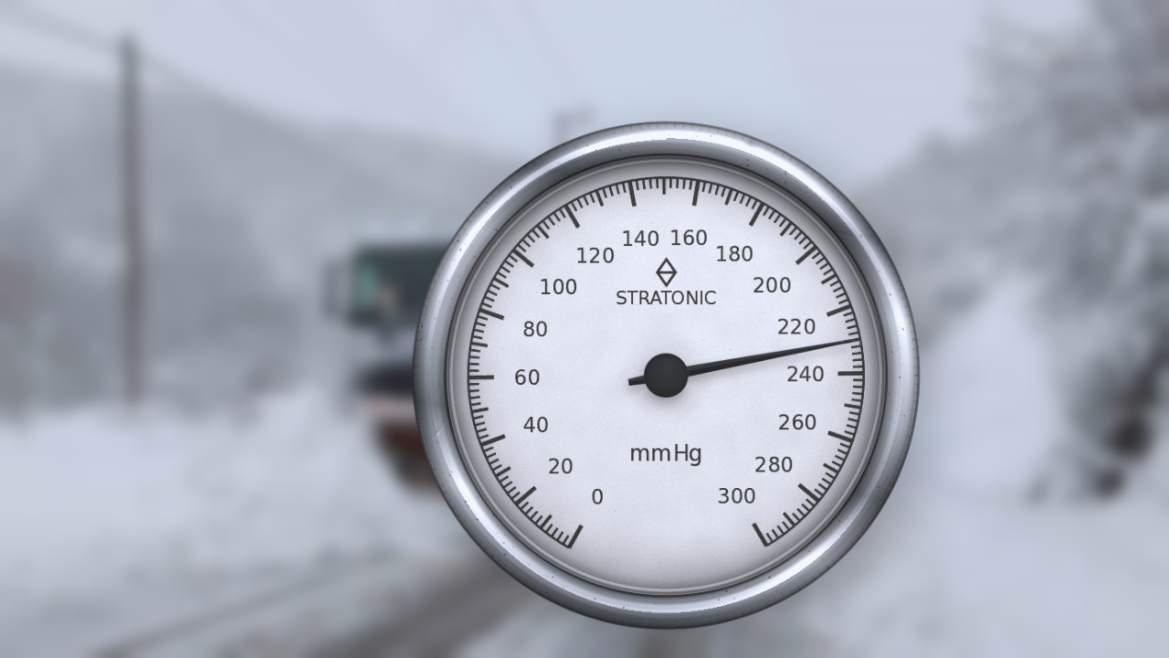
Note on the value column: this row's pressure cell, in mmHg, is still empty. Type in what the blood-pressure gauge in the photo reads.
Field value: 230 mmHg
